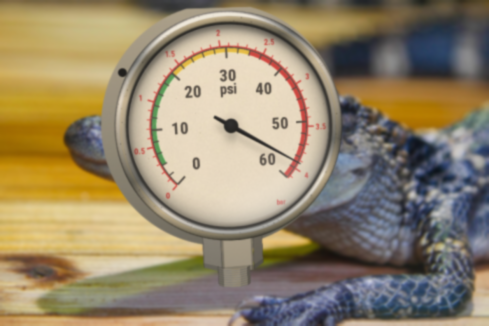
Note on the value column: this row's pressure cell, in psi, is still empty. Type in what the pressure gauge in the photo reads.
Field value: 57 psi
